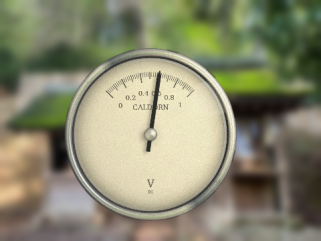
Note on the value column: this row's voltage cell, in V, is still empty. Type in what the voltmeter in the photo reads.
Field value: 0.6 V
